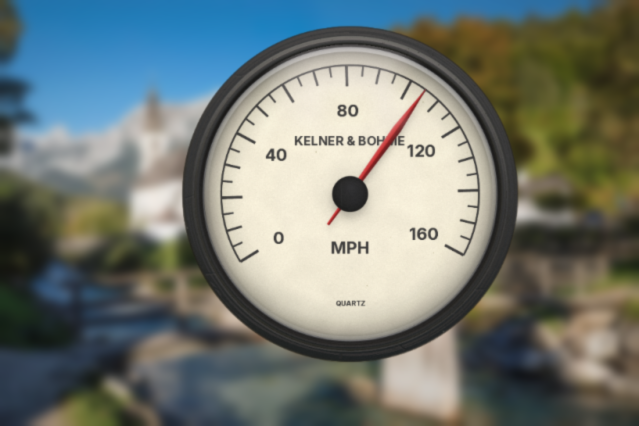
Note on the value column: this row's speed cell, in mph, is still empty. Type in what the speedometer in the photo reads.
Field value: 105 mph
